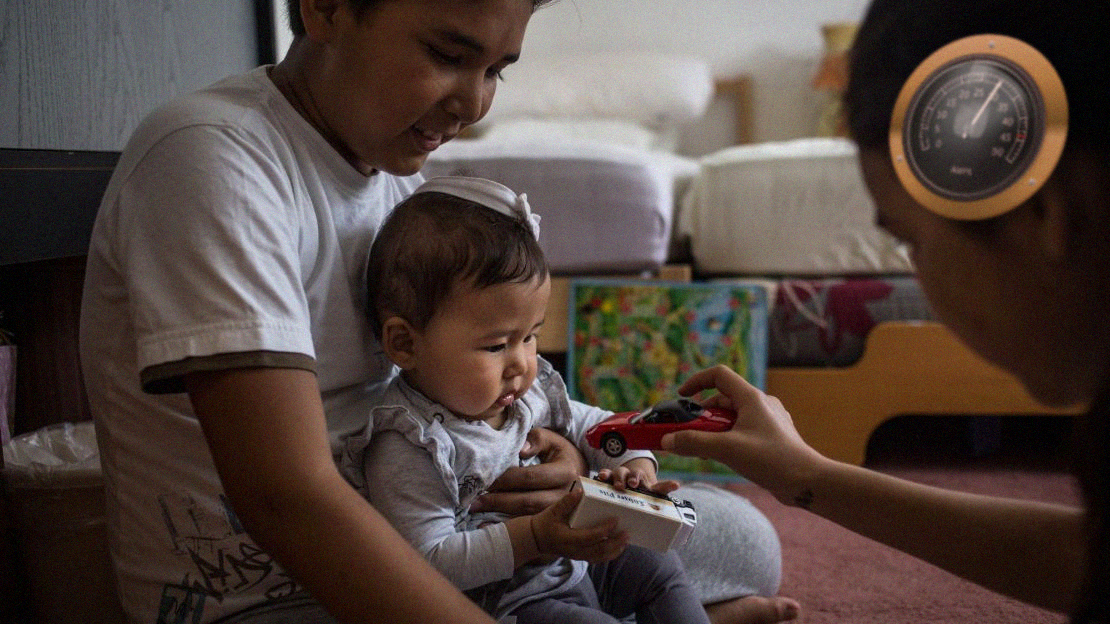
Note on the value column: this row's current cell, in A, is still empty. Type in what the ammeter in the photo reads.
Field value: 30 A
